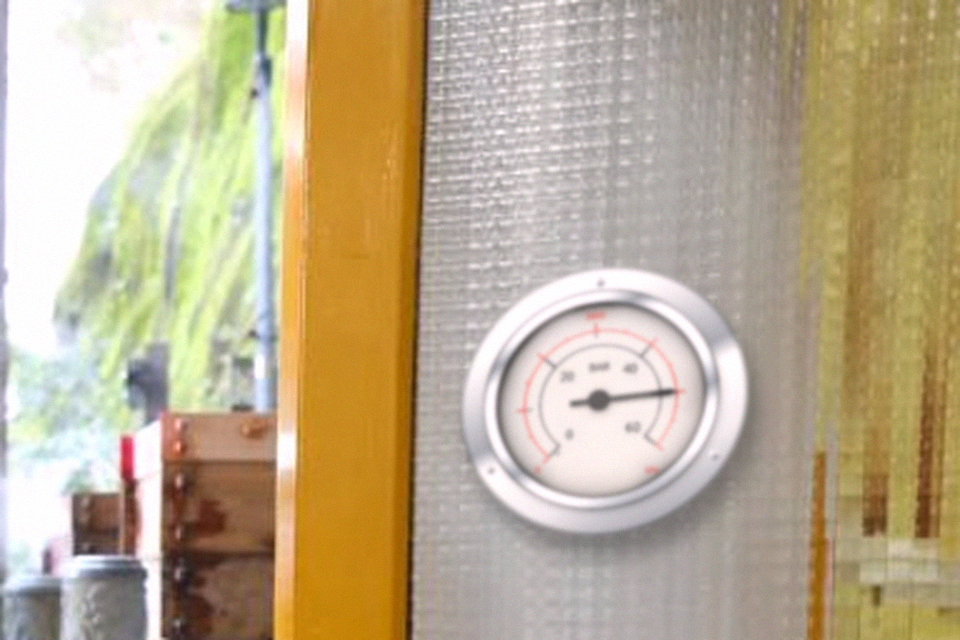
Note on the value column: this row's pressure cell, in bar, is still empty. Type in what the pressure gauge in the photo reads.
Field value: 50 bar
